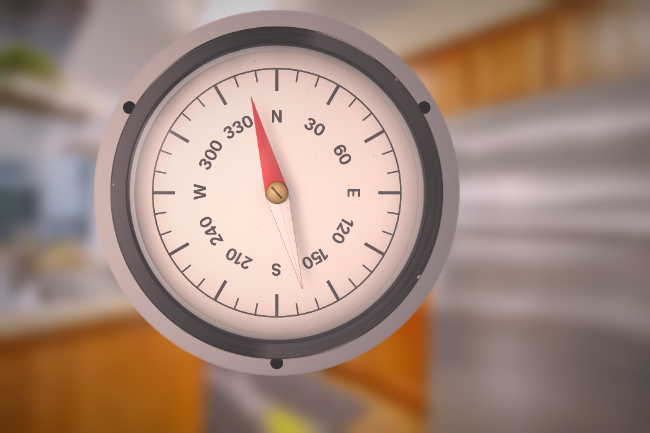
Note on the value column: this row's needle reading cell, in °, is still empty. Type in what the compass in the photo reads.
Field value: 345 °
